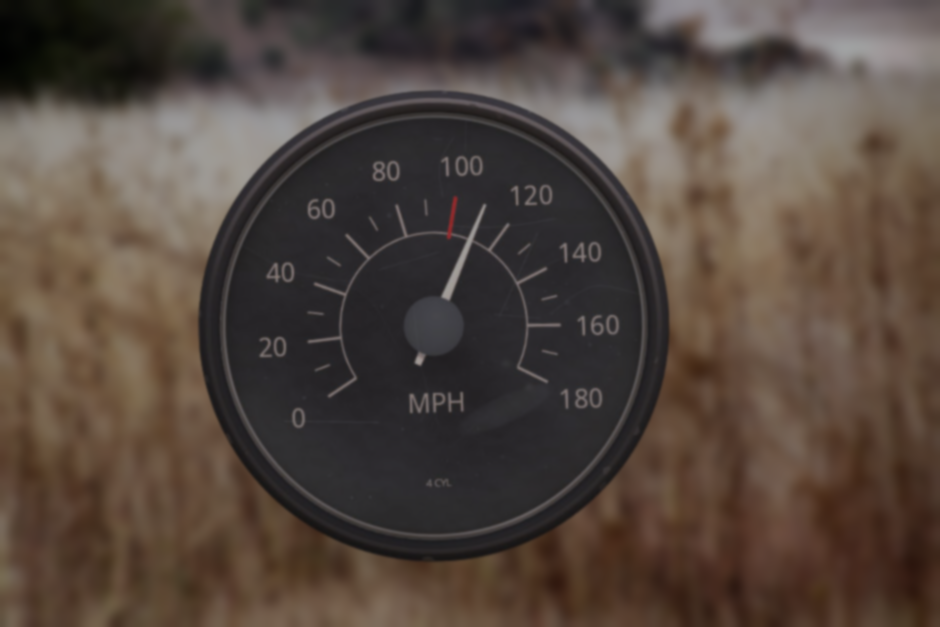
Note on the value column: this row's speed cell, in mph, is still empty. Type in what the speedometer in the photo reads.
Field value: 110 mph
